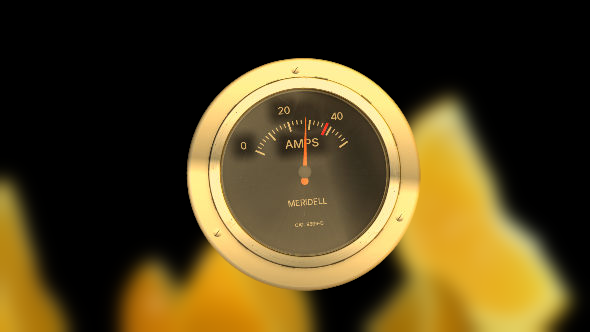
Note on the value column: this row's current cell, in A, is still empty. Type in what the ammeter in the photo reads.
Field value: 28 A
